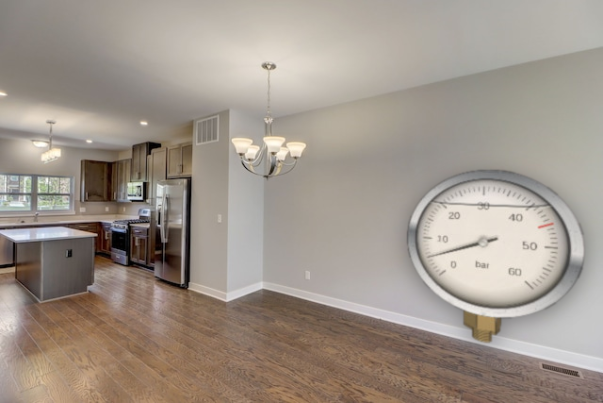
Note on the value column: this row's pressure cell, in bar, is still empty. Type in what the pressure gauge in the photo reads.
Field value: 5 bar
